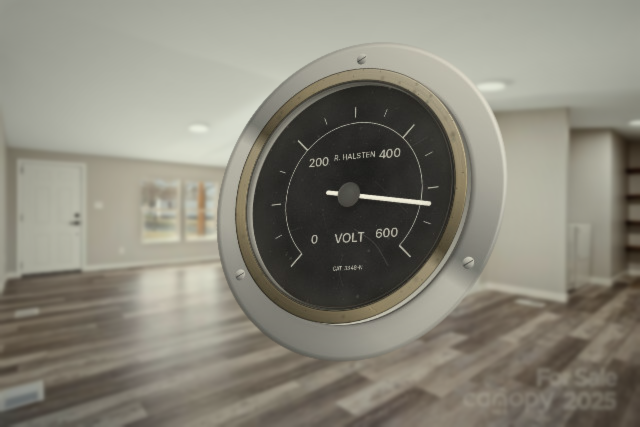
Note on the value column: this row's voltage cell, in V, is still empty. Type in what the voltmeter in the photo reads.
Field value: 525 V
